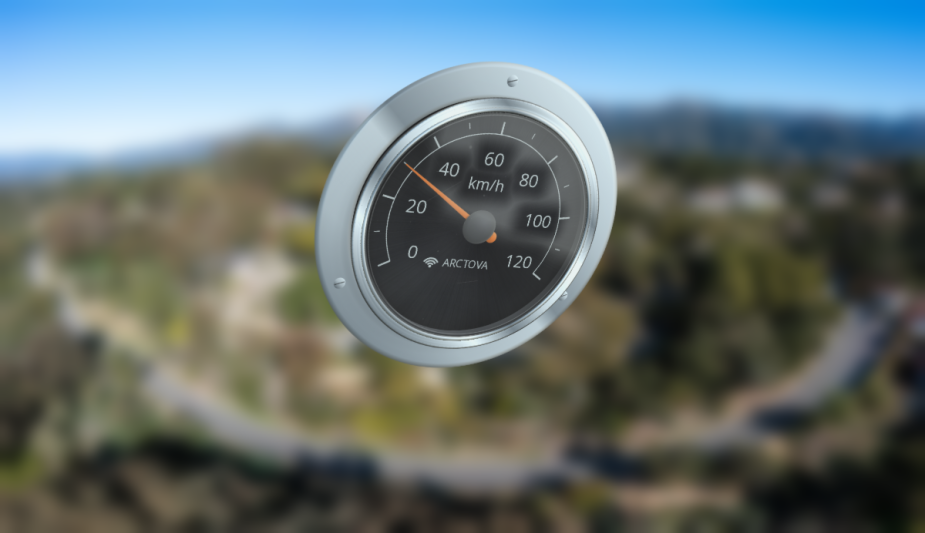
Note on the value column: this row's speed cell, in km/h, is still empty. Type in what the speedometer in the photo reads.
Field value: 30 km/h
